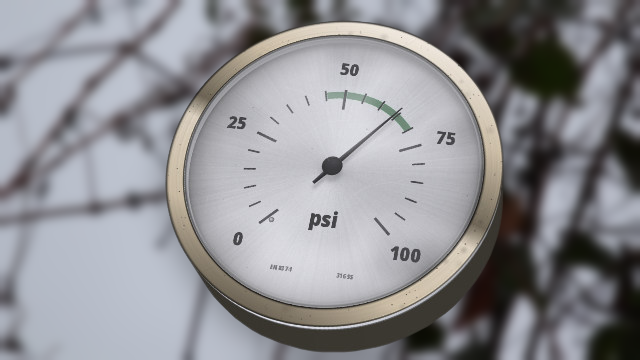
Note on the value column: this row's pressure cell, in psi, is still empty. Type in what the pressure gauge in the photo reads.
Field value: 65 psi
